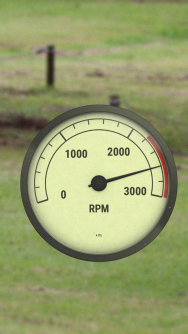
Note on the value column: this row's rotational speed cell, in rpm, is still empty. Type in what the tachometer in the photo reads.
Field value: 2600 rpm
